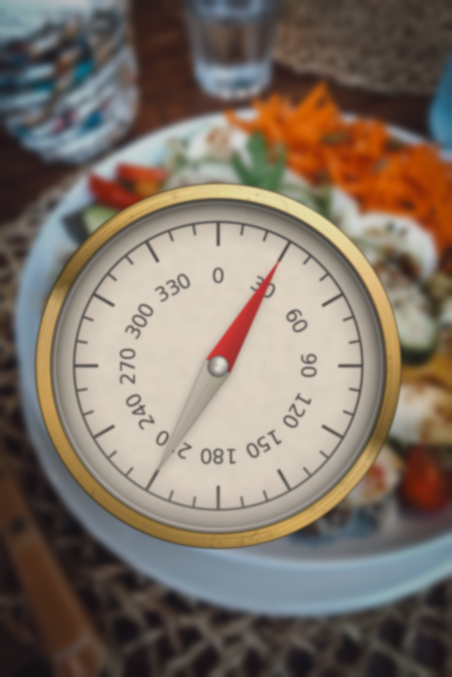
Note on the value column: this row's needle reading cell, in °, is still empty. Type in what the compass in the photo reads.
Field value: 30 °
